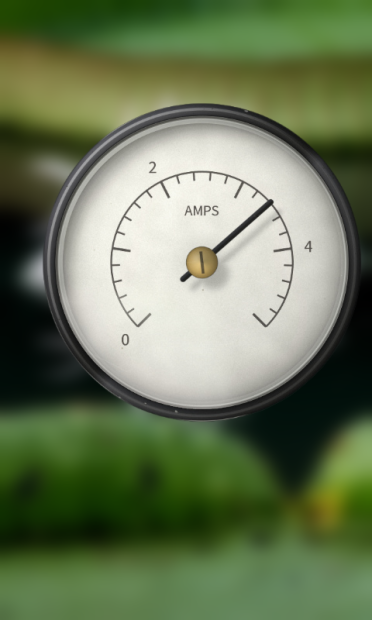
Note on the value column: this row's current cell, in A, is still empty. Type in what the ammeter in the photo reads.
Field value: 3.4 A
